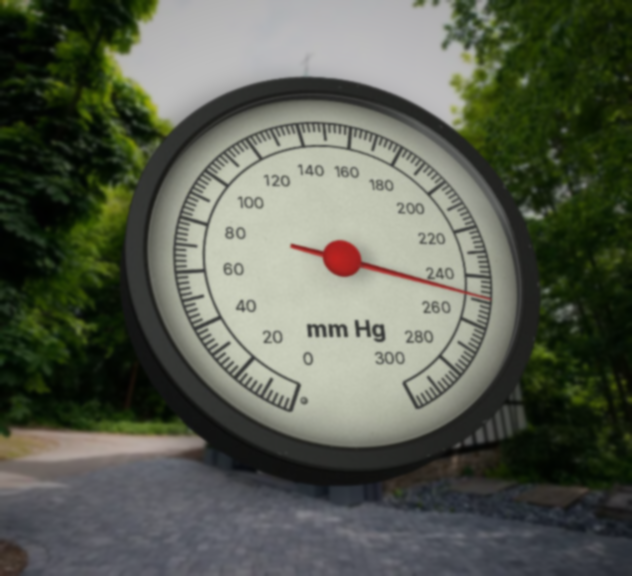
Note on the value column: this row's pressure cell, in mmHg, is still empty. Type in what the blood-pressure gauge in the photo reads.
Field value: 250 mmHg
